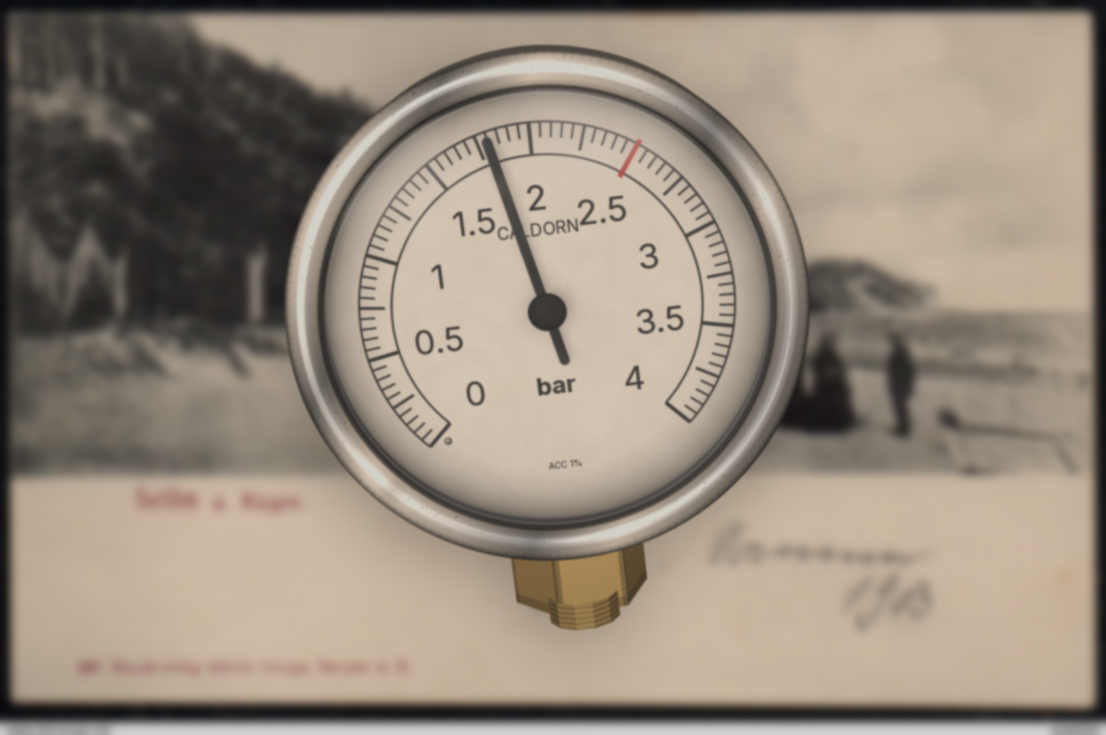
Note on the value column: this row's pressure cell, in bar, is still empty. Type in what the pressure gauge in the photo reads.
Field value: 1.8 bar
